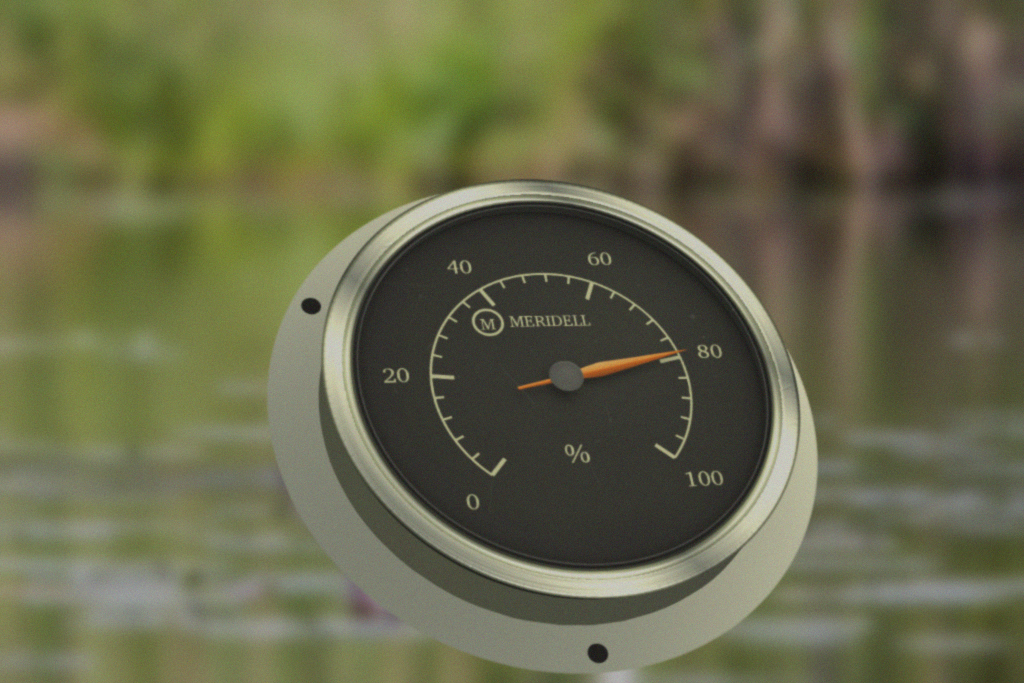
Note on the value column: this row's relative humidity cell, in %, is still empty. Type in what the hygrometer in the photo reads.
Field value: 80 %
